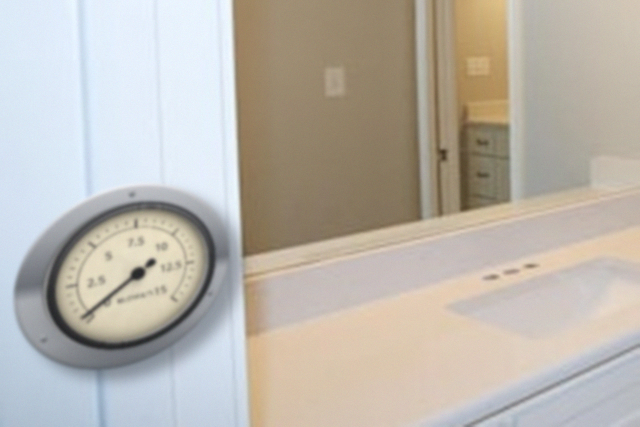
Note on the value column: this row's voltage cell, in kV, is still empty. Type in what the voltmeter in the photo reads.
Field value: 0.5 kV
